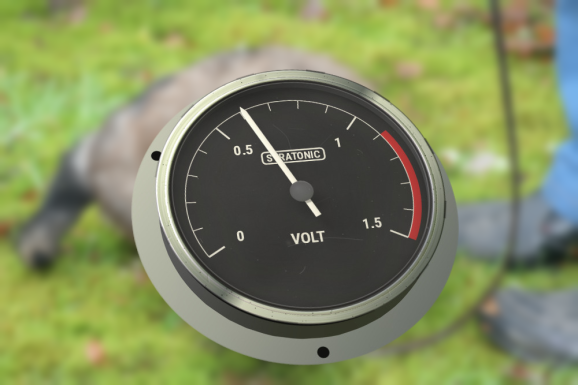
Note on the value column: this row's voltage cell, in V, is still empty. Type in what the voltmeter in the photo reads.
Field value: 0.6 V
